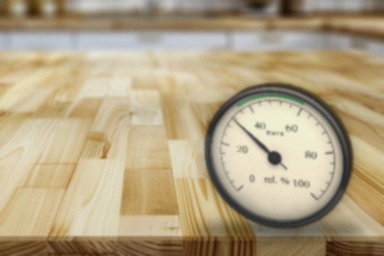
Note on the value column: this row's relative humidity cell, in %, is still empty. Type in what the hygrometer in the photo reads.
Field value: 32 %
